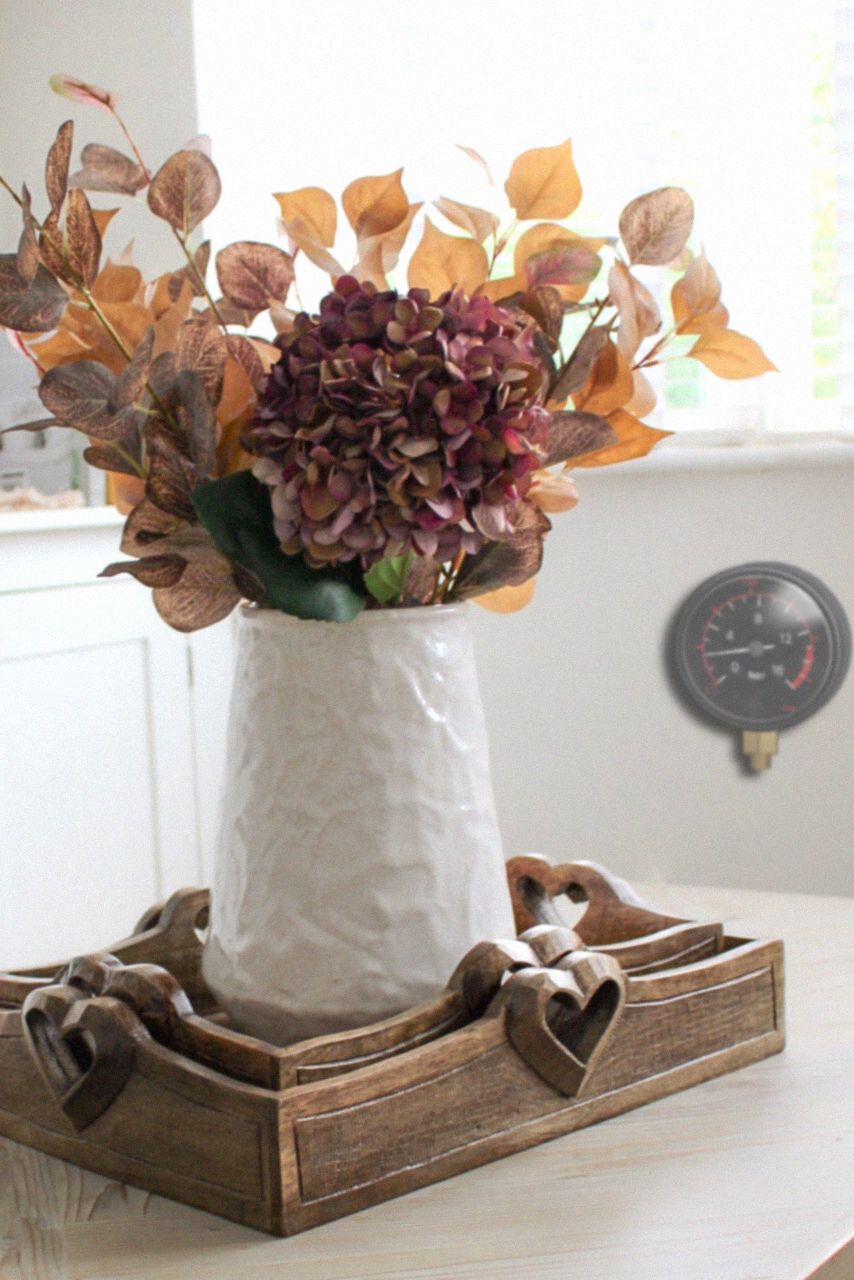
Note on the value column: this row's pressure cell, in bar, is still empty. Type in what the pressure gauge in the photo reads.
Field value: 2 bar
